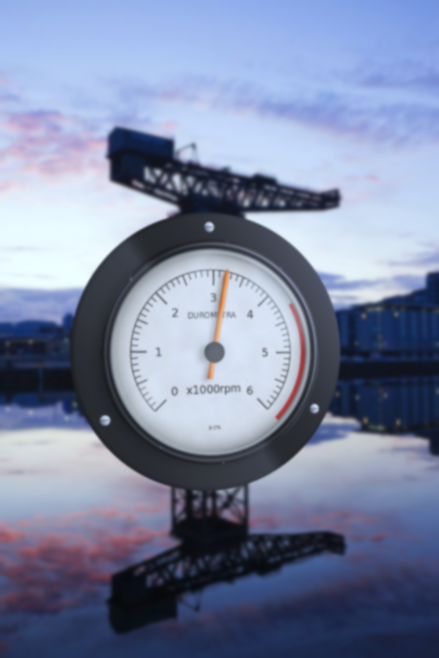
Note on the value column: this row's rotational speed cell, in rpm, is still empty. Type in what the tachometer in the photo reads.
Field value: 3200 rpm
